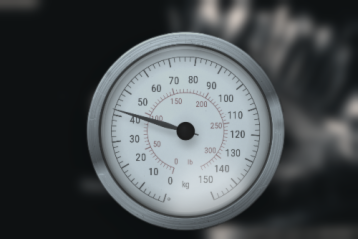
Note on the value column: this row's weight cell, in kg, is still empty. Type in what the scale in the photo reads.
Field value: 42 kg
